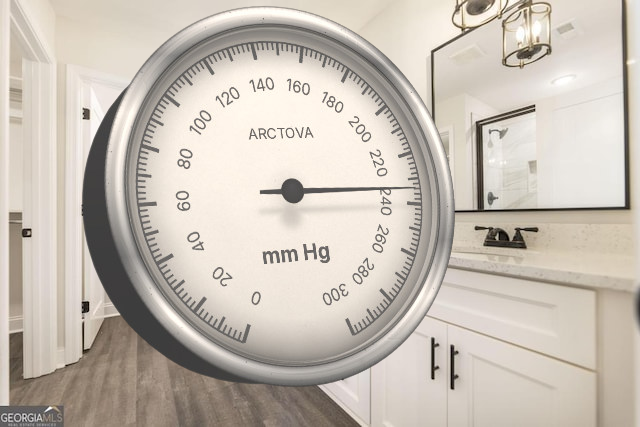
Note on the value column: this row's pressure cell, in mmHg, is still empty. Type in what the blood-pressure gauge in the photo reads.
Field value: 234 mmHg
